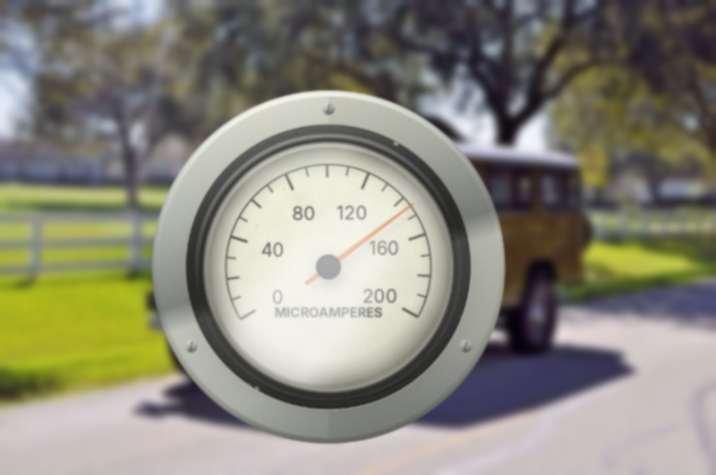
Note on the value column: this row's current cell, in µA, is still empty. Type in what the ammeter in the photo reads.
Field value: 145 µA
